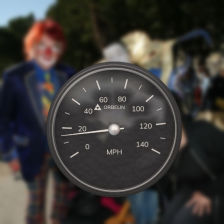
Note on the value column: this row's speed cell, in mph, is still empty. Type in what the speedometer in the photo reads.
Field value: 15 mph
